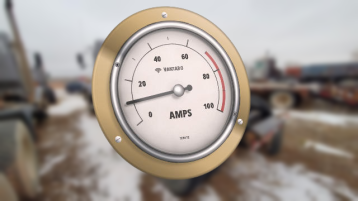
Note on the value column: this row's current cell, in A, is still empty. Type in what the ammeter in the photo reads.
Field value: 10 A
